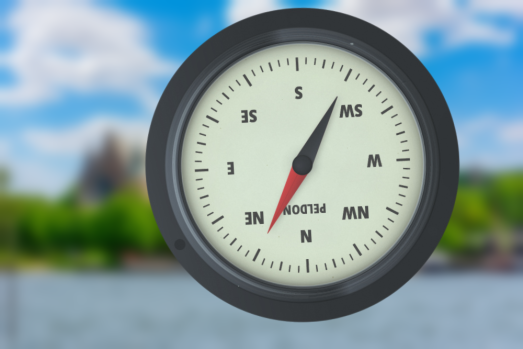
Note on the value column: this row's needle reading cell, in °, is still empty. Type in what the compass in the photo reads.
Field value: 30 °
